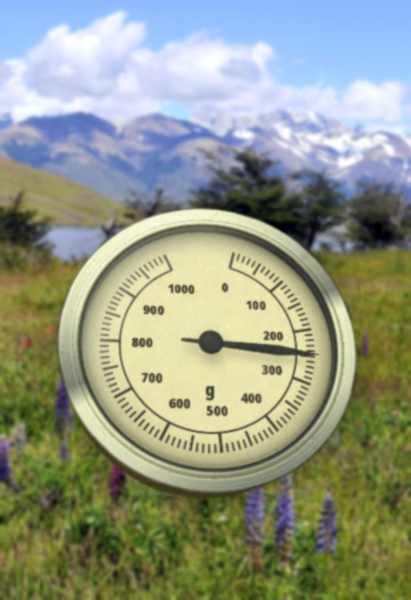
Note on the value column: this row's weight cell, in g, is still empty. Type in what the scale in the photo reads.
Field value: 250 g
